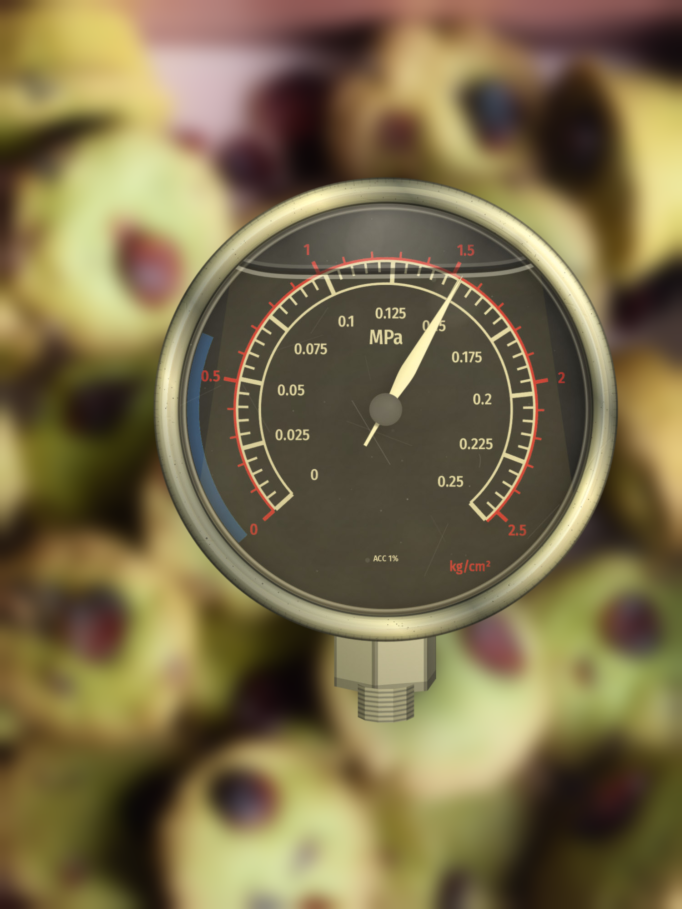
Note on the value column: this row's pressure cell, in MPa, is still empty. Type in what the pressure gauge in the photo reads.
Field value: 0.15 MPa
